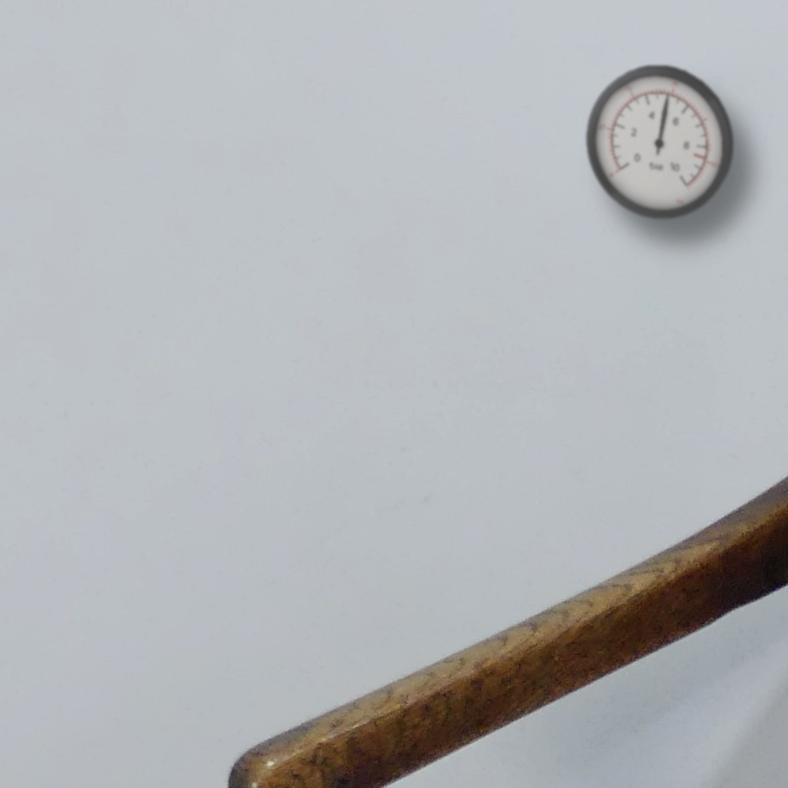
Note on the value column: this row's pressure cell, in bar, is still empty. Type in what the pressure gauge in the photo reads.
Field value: 5 bar
